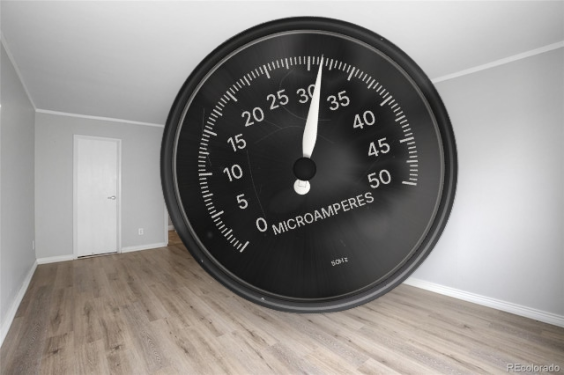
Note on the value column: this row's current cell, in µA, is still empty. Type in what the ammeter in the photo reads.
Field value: 31.5 µA
